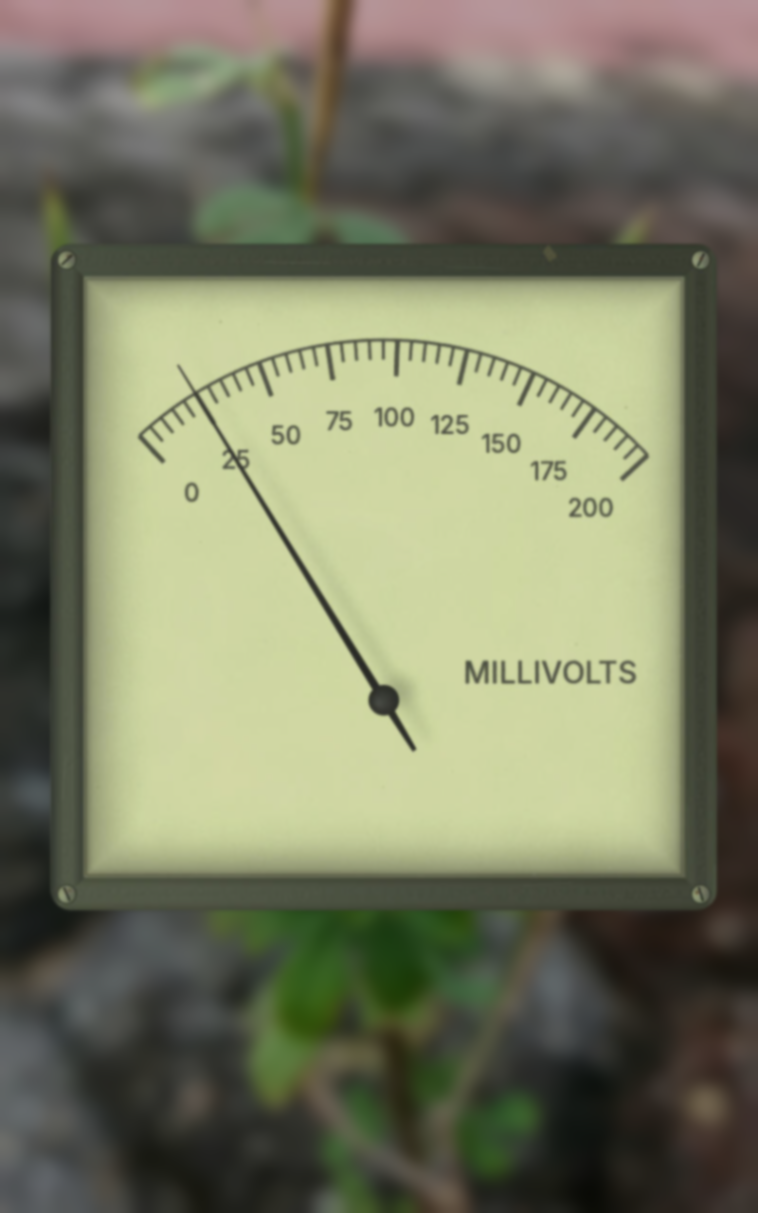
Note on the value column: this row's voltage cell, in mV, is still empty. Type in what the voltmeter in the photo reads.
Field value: 25 mV
